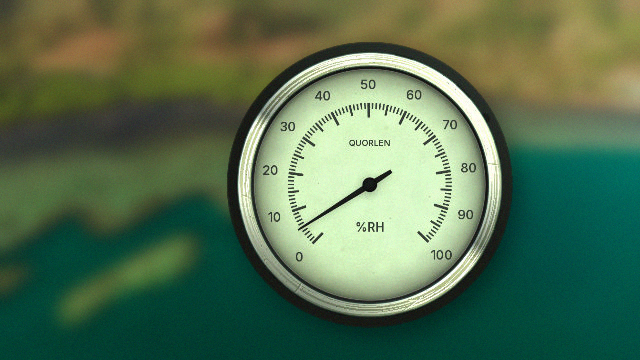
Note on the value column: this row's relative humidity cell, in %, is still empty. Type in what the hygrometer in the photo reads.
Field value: 5 %
